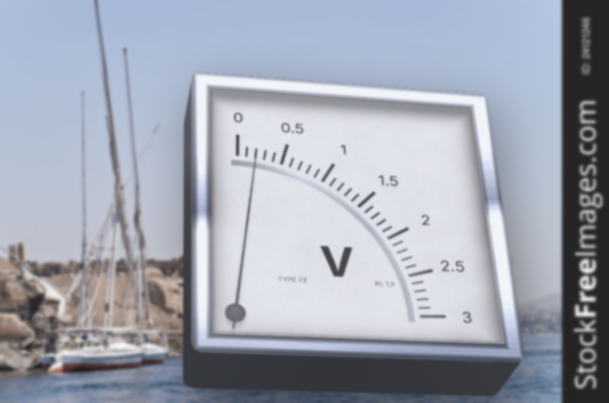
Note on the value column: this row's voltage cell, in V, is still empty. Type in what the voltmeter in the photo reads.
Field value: 0.2 V
